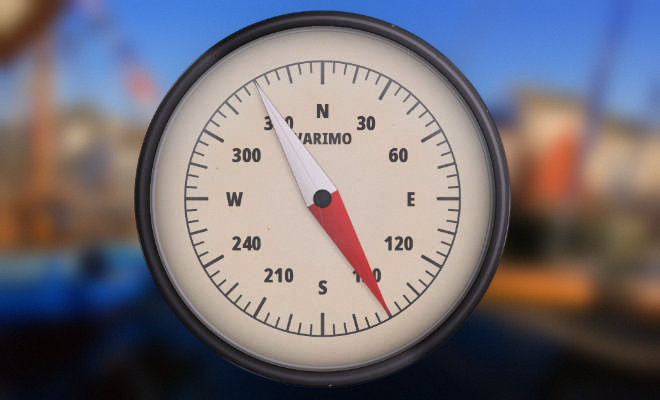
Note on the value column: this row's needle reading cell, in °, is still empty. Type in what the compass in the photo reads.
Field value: 150 °
